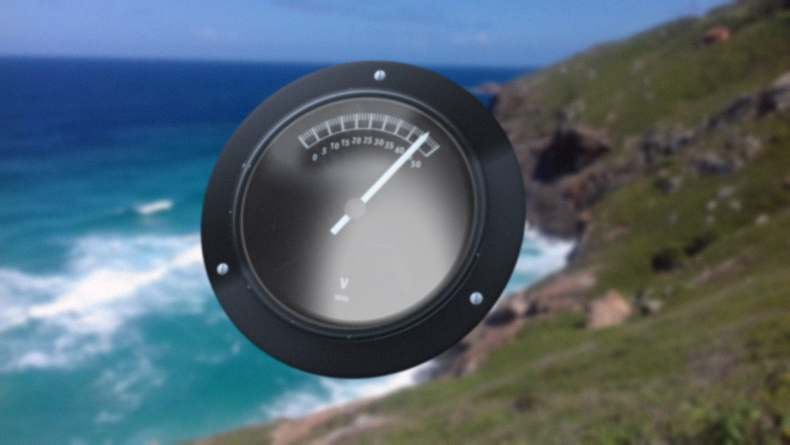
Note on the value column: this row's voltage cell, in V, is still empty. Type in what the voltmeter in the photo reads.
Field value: 45 V
